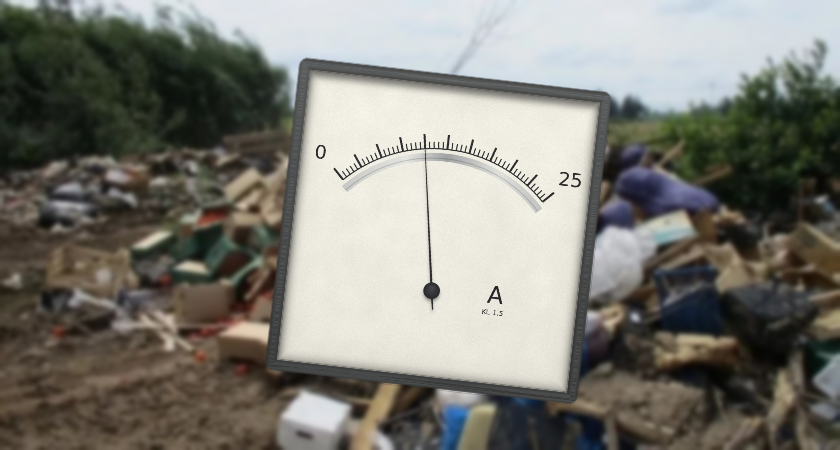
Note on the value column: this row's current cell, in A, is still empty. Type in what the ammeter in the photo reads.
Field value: 10 A
